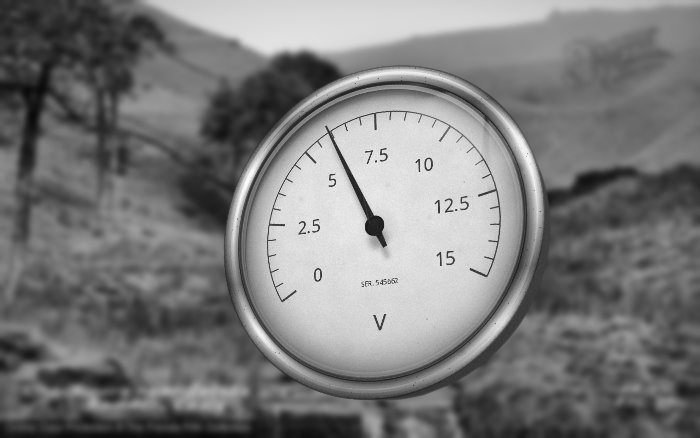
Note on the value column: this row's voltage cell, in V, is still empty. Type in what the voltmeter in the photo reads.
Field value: 6 V
